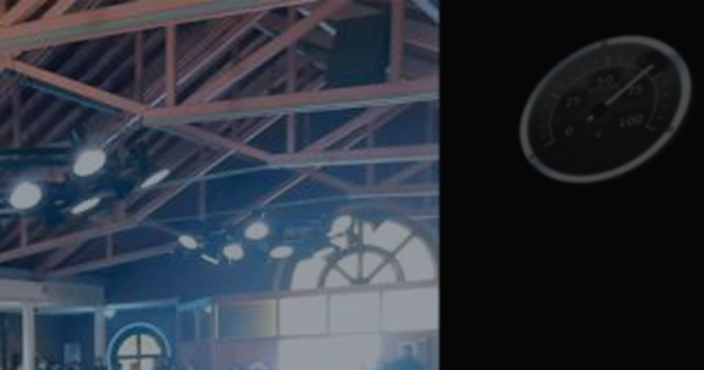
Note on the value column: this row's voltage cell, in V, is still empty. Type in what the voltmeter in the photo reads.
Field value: 70 V
